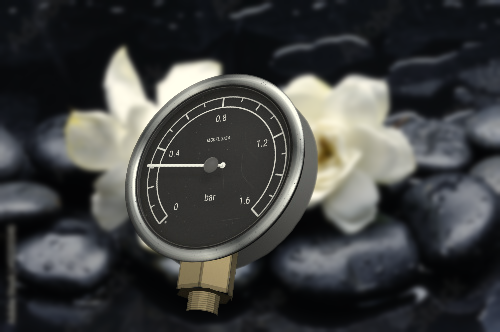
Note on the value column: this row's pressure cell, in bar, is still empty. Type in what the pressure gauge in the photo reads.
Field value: 0.3 bar
